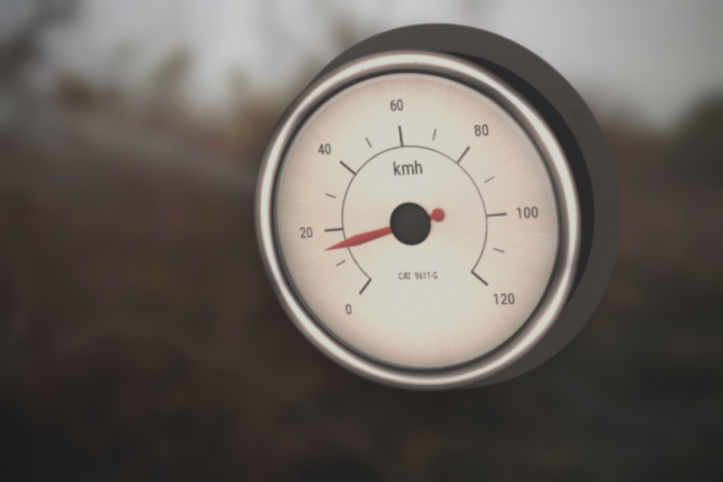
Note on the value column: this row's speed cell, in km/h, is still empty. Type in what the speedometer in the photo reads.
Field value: 15 km/h
